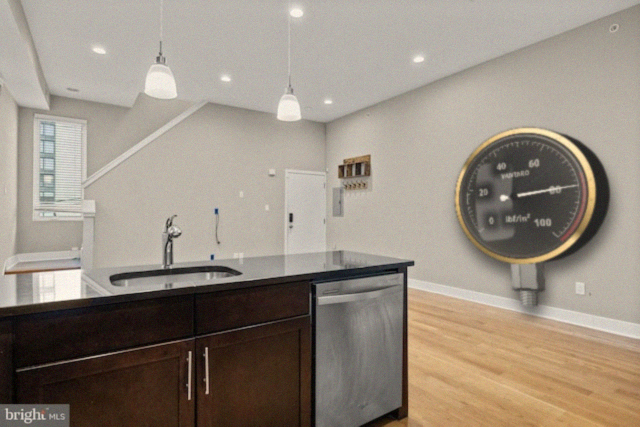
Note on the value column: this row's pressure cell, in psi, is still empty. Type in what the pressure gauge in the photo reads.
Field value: 80 psi
